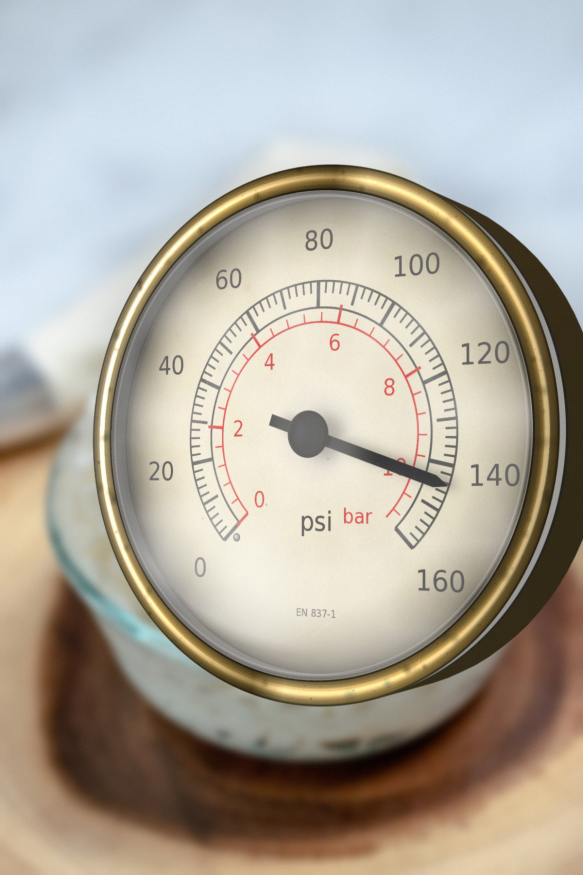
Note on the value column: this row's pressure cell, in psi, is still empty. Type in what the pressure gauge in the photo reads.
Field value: 144 psi
